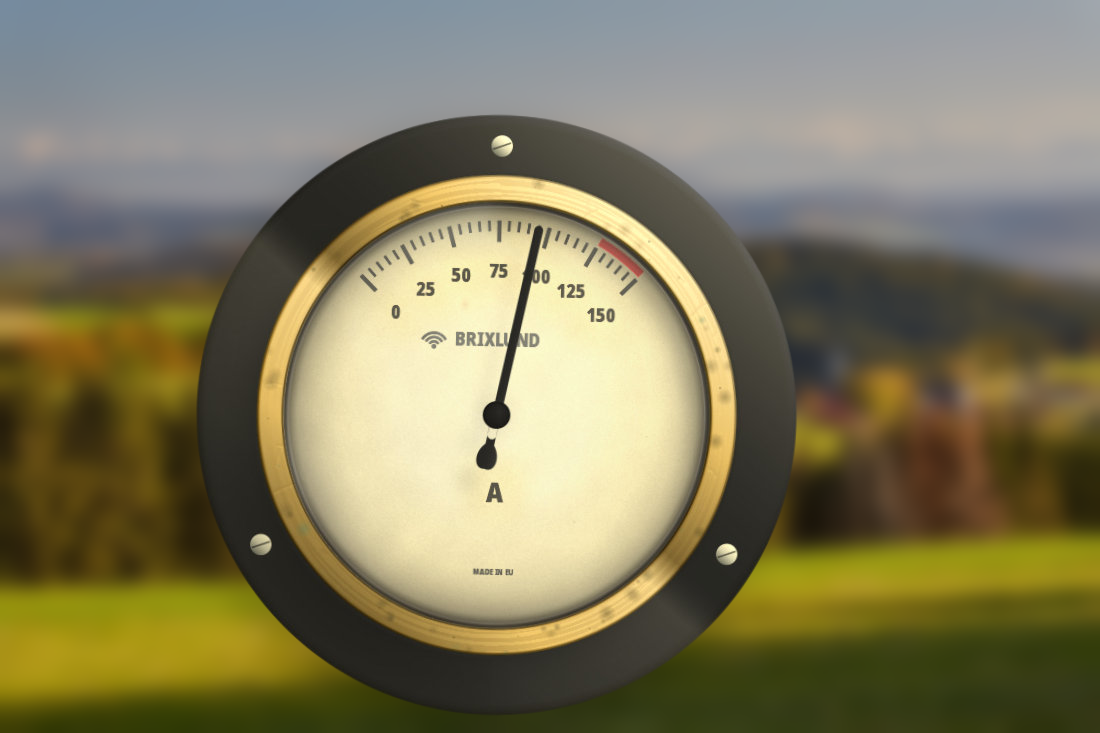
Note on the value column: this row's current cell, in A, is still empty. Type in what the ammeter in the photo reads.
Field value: 95 A
